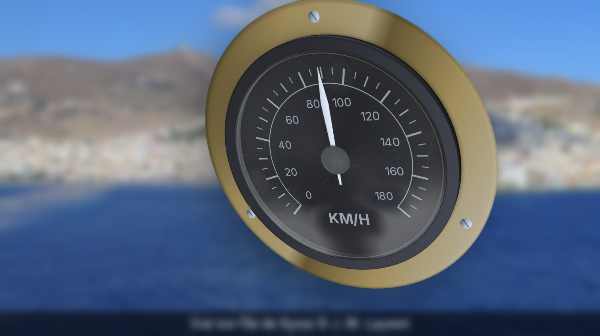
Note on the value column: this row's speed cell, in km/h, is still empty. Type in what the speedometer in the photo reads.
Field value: 90 km/h
